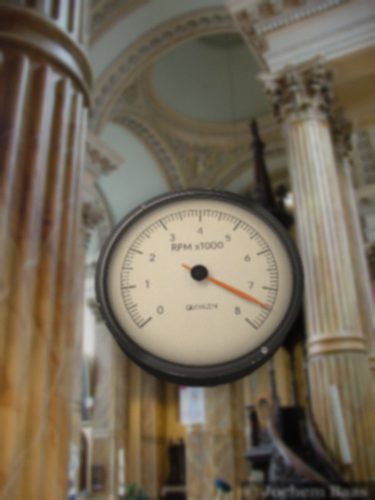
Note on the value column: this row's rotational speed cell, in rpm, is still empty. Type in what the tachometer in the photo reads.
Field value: 7500 rpm
